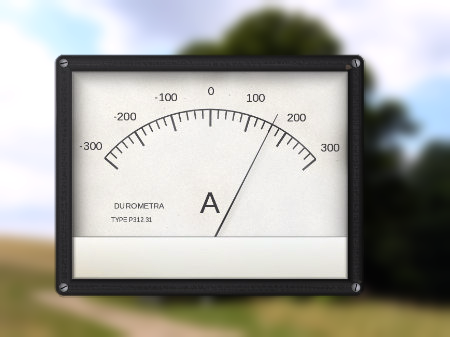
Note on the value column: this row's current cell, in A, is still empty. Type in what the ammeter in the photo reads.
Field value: 160 A
